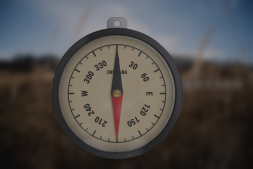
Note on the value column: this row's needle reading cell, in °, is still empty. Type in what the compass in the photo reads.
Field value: 180 °
